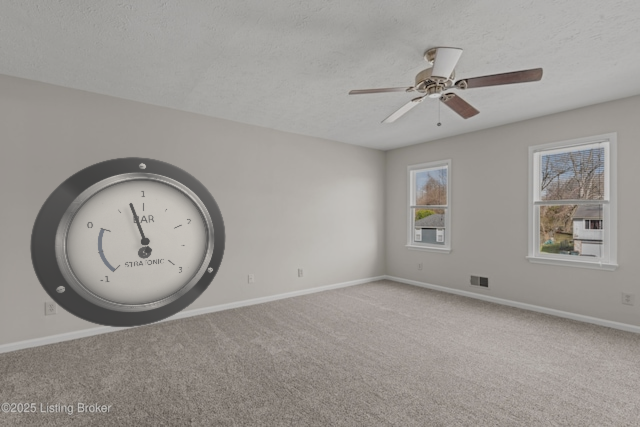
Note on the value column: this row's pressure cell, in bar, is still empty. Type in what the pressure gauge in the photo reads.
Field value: 0.75 bar
